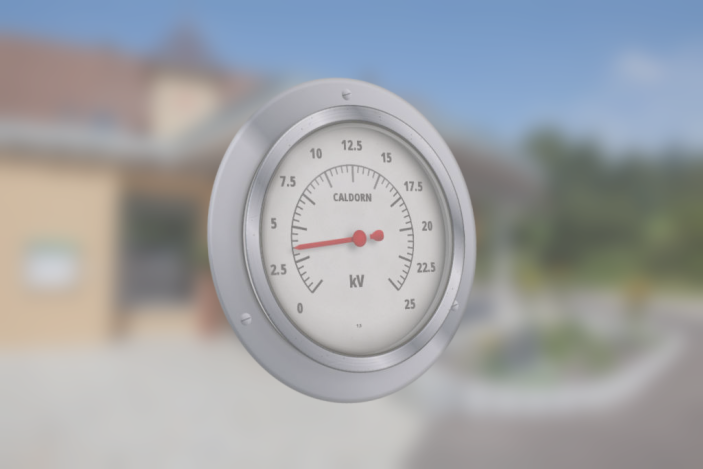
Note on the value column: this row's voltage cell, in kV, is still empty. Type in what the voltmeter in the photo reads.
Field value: 3.5 kV
